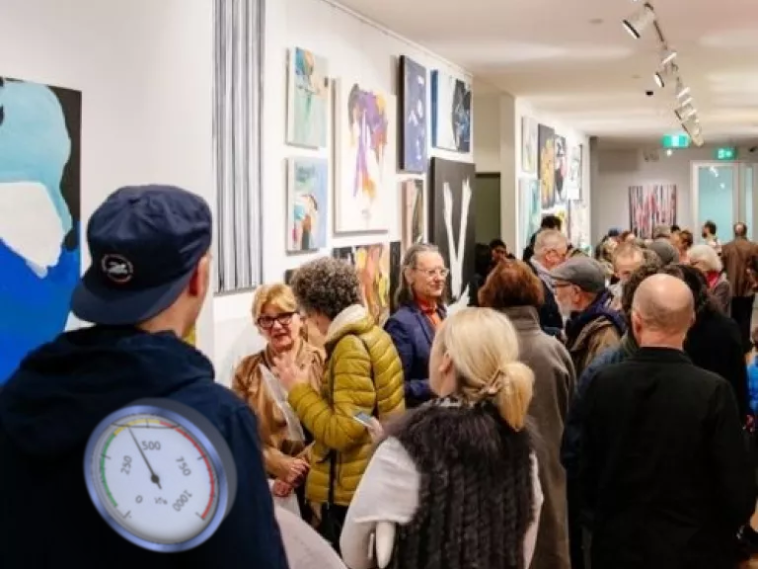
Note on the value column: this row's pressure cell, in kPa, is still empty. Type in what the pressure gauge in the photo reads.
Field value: 425 kPa
